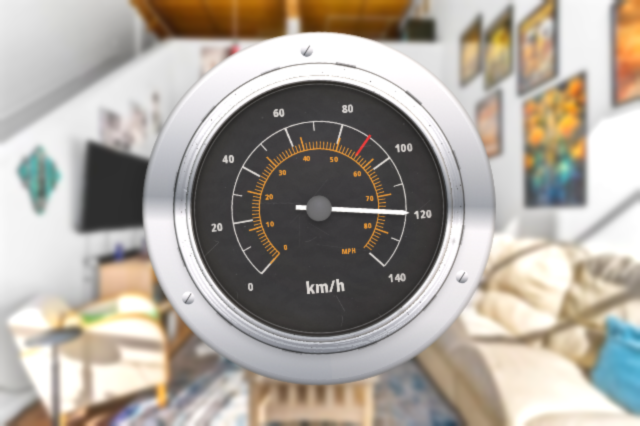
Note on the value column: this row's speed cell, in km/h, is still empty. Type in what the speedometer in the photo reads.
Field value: 120 km/h
